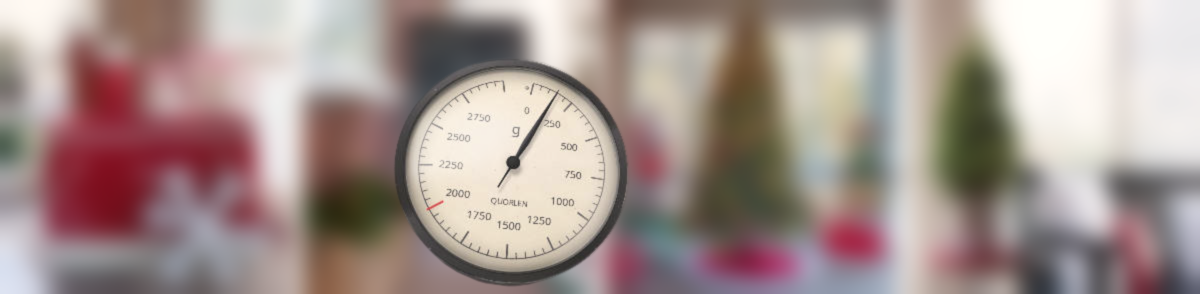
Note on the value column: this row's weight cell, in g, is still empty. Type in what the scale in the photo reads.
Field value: 150 g
